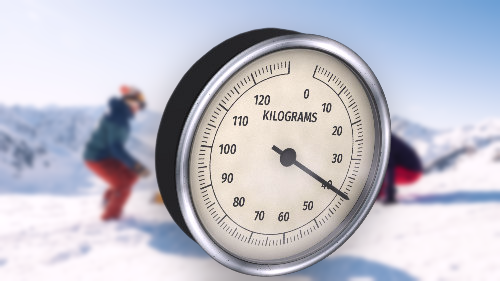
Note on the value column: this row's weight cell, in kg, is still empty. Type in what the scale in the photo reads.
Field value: 40 kg
